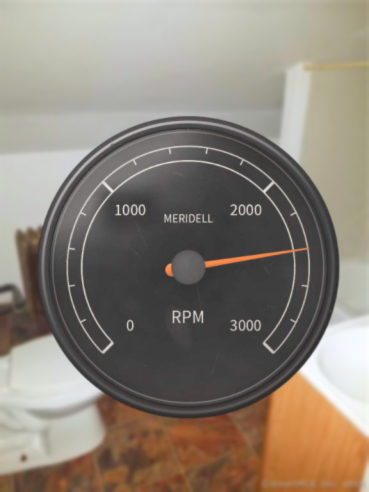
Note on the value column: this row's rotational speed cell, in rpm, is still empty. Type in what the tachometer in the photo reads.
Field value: 2400 rpm
